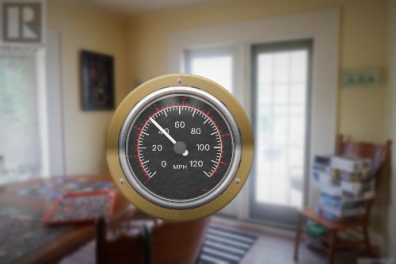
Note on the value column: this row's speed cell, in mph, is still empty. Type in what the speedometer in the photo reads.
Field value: 40 mph
